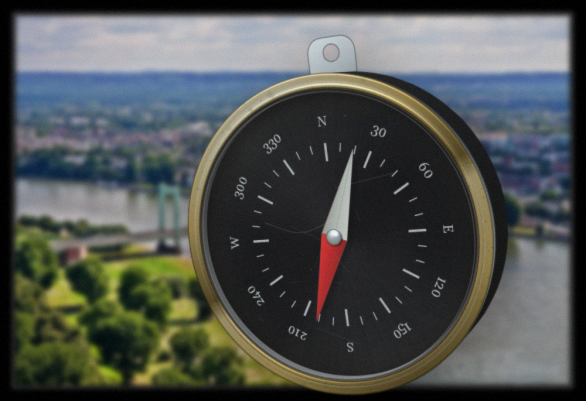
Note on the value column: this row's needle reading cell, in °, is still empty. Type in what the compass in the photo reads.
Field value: 200 °
